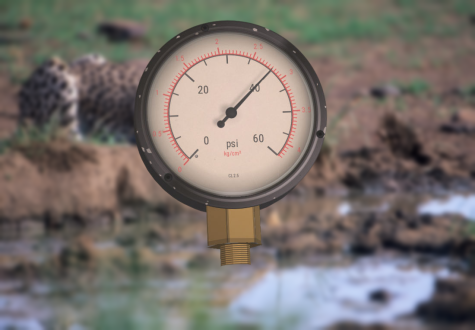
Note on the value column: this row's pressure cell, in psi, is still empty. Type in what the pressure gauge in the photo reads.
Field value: 40 psi
